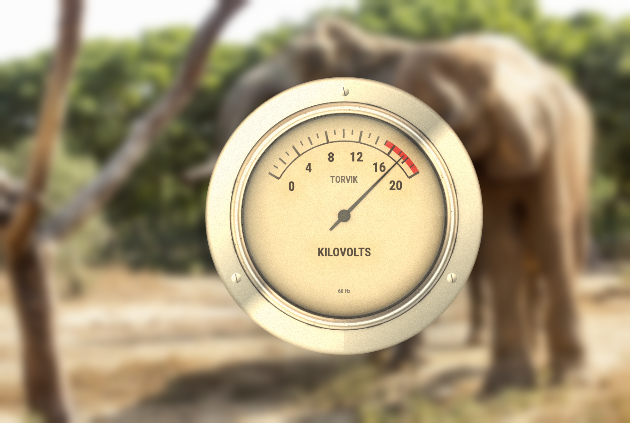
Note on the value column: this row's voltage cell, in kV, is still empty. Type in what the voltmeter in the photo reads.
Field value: 17.5 kV
